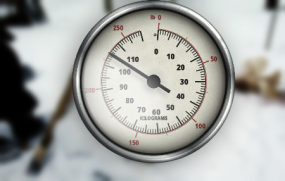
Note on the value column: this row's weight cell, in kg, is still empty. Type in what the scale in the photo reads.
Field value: 105 kg
